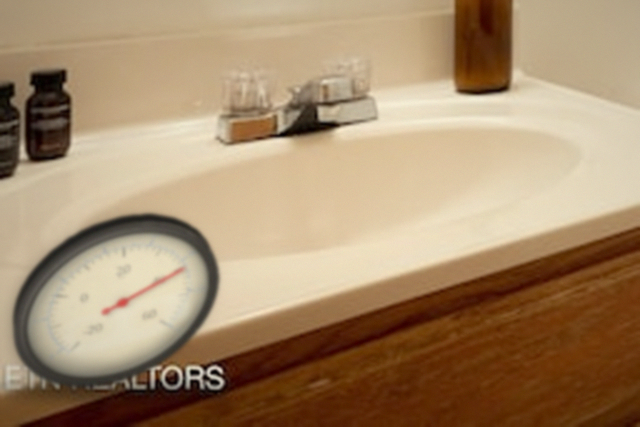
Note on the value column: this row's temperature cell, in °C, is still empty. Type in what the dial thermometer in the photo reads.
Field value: 40 °C
